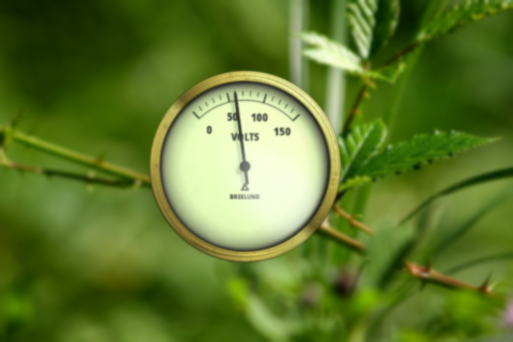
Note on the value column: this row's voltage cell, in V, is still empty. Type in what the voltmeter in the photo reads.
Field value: 60 V
